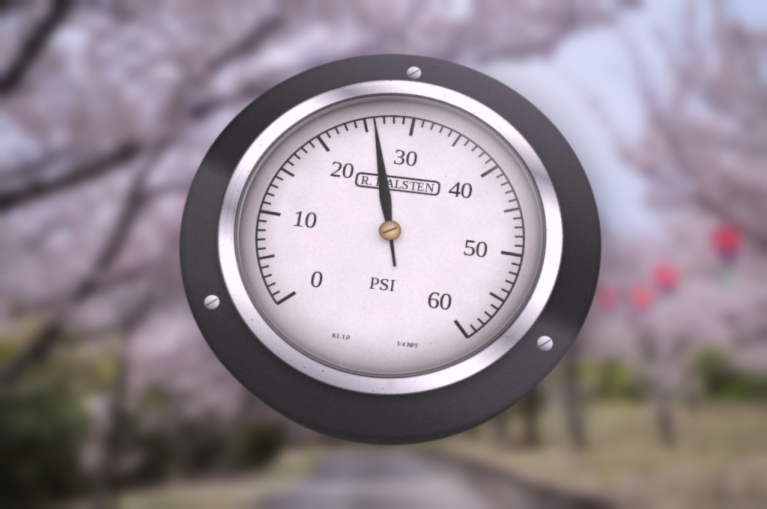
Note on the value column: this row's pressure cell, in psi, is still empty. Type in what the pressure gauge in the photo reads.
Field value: 26 psi
